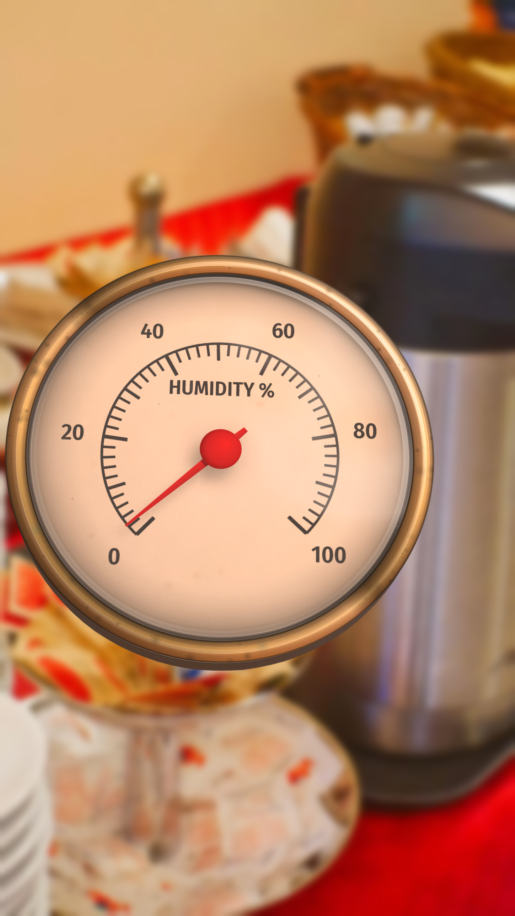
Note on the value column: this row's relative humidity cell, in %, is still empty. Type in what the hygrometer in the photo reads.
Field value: 2 %
